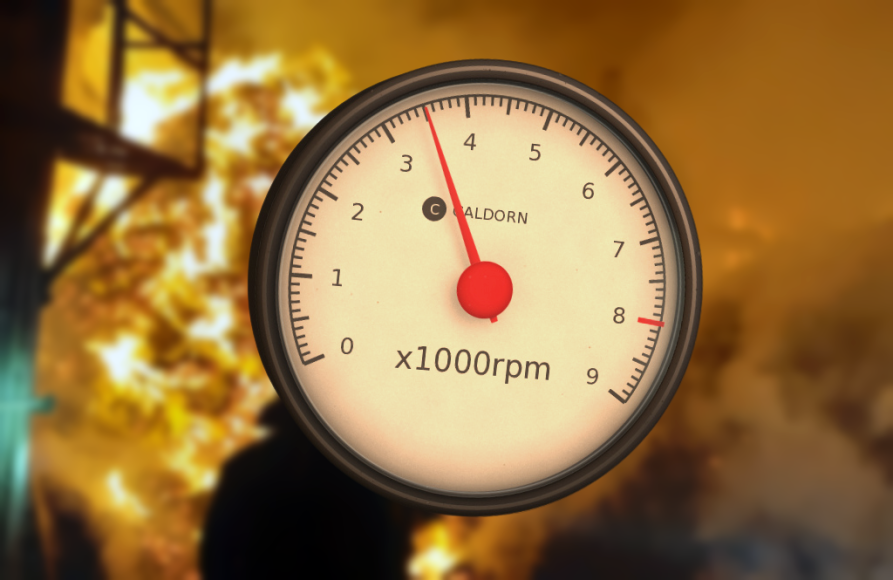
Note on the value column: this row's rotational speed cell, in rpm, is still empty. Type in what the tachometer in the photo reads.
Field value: 3500 rpm
